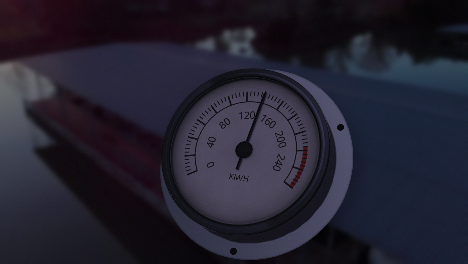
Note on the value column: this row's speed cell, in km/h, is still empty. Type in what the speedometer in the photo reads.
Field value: 140 km/h
